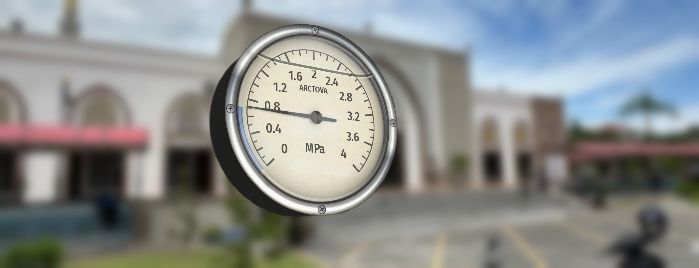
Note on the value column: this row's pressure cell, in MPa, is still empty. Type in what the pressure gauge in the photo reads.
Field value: 0.7 MPa
